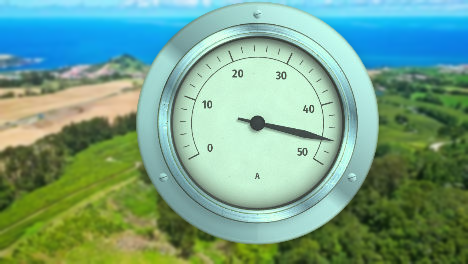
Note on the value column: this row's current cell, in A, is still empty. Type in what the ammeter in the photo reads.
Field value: 46 A
